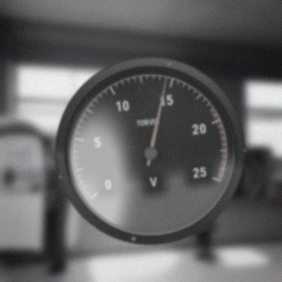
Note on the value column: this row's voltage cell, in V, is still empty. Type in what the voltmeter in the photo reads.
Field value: 14.5 V
